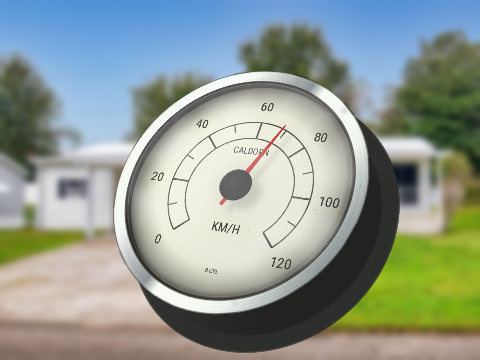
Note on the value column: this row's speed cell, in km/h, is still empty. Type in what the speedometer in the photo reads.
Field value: 70 km/h
